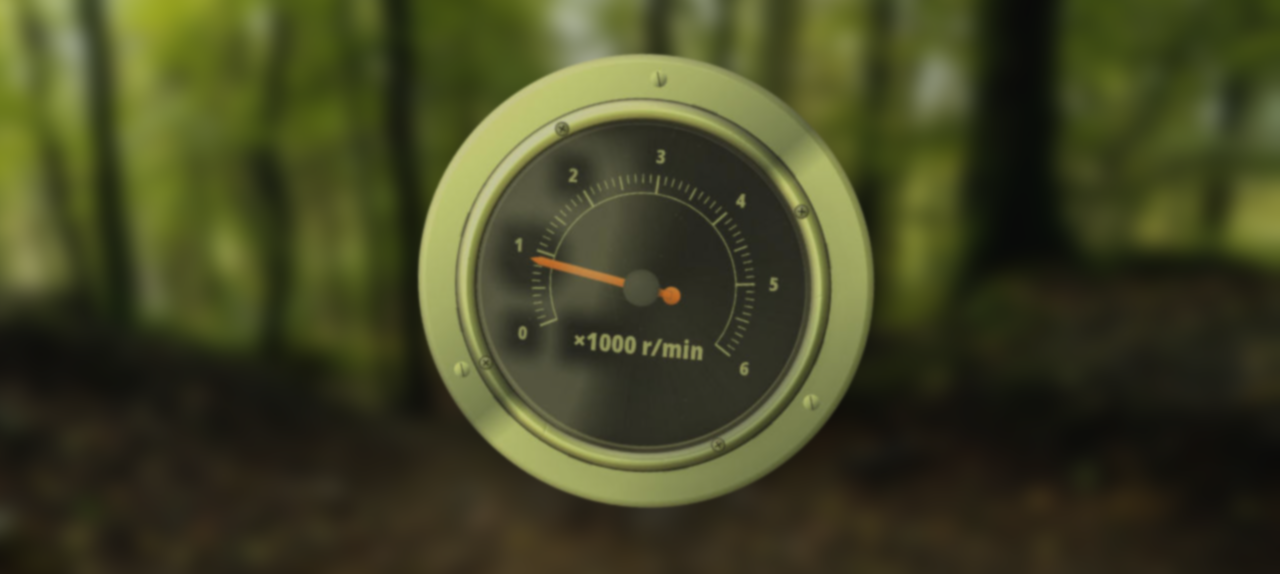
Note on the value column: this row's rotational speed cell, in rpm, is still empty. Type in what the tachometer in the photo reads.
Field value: 900 rpm
